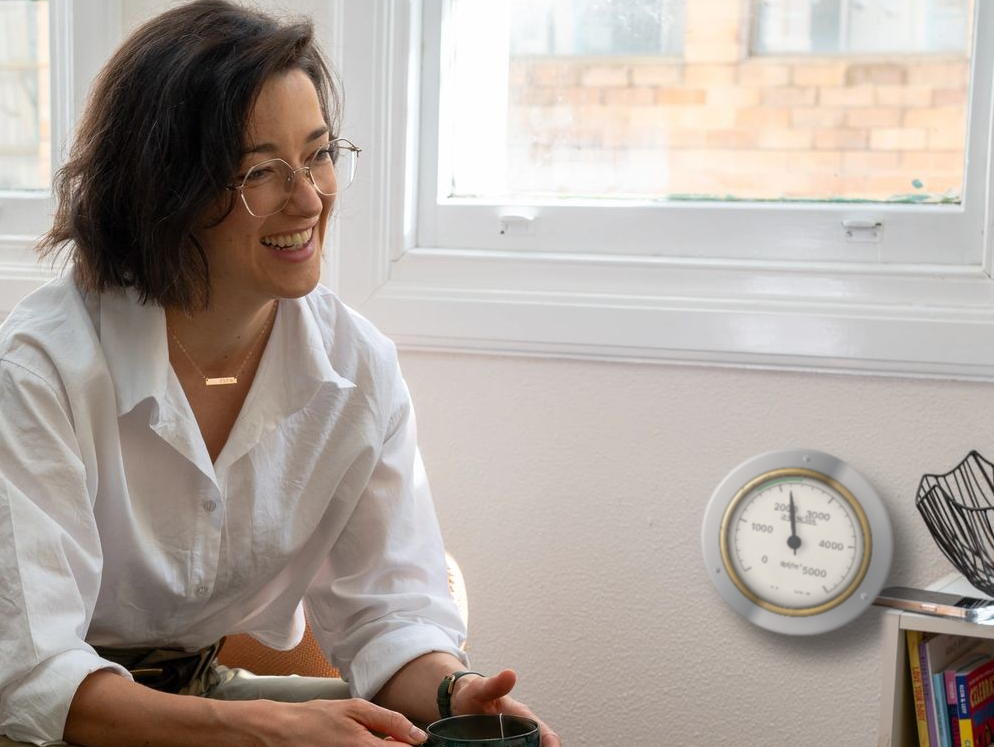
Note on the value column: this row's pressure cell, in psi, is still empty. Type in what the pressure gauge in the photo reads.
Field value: 2200 psi
